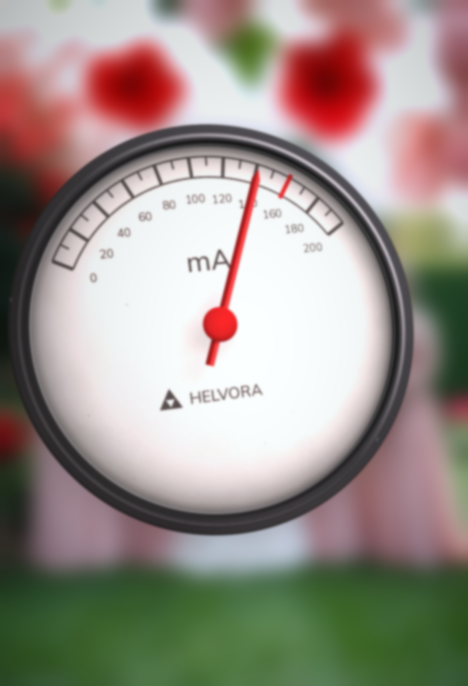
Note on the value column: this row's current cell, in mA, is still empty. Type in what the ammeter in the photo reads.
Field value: 140 mA
